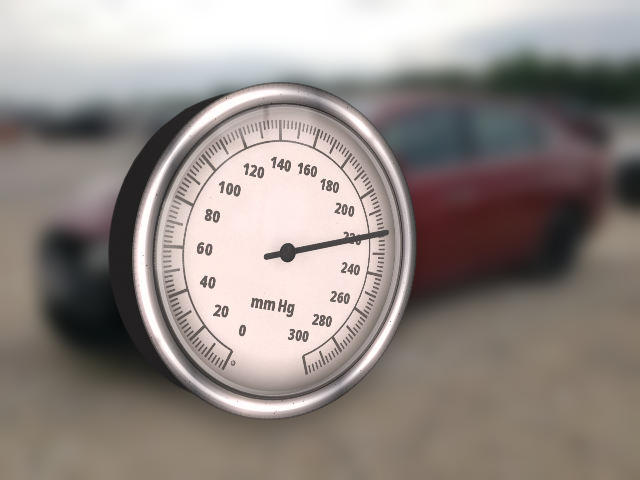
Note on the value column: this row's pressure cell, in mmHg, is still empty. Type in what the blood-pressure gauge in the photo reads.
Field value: 220 mmHg
